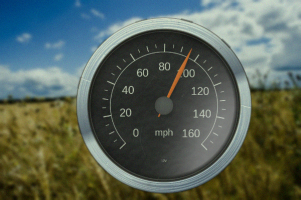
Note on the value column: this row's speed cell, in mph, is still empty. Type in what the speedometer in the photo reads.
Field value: 95 mph
